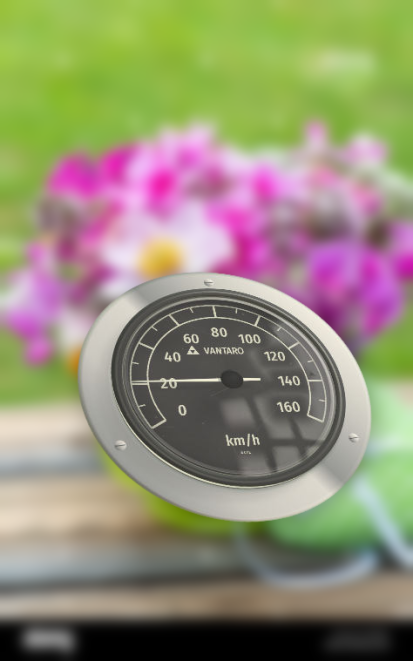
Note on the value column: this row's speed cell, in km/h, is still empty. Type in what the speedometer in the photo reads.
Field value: 20 km/h
